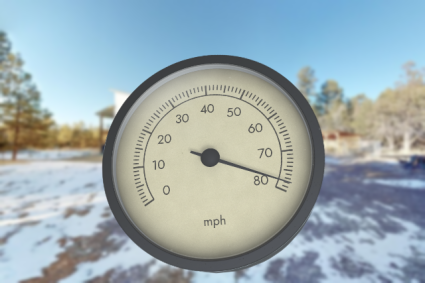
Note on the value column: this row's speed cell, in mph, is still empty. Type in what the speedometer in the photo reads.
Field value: 78 mph
